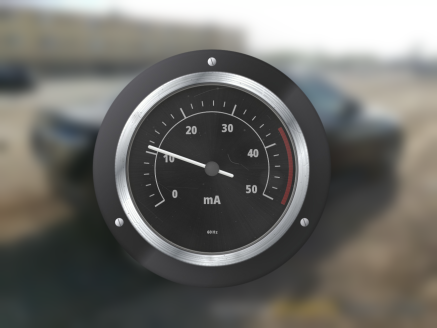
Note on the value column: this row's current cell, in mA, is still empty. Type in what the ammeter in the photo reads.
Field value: 11 mA
